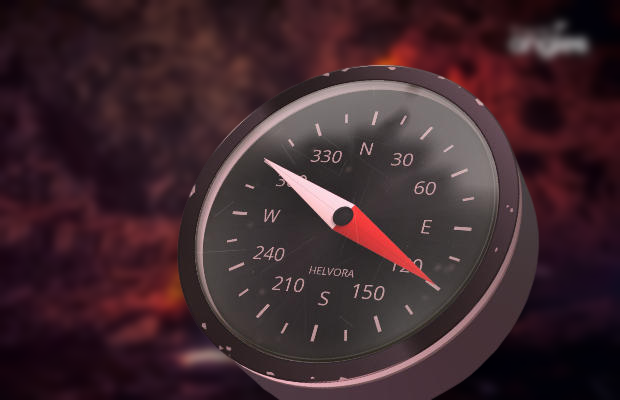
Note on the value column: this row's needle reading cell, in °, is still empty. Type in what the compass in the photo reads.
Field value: 120 °
